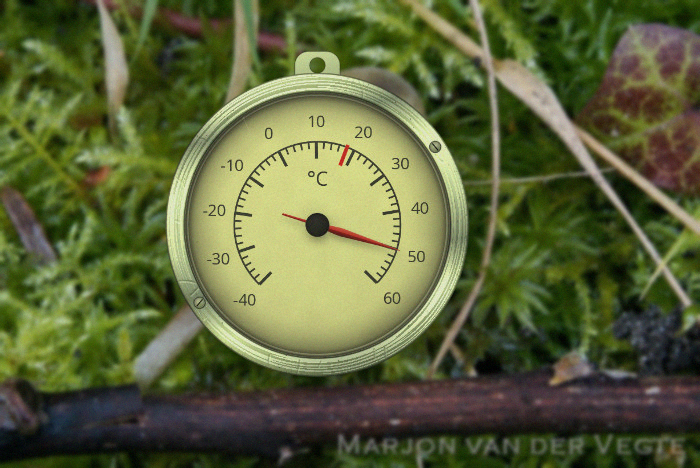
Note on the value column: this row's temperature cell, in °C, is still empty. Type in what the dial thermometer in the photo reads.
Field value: 50 °C
